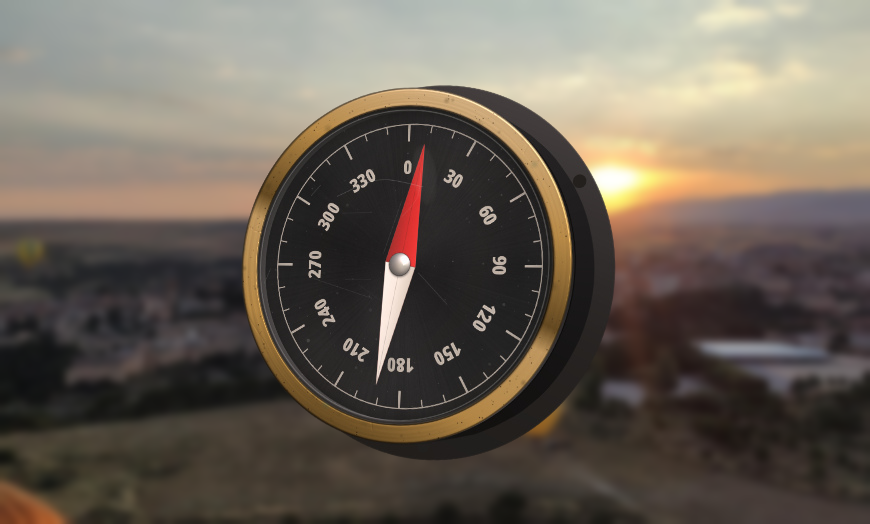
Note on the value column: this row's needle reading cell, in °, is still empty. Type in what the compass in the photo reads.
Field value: 10 °
